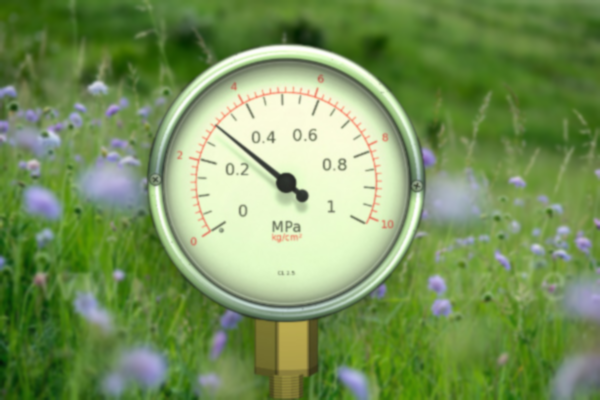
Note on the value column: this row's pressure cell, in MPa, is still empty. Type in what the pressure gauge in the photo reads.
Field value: 0.3 MPa
